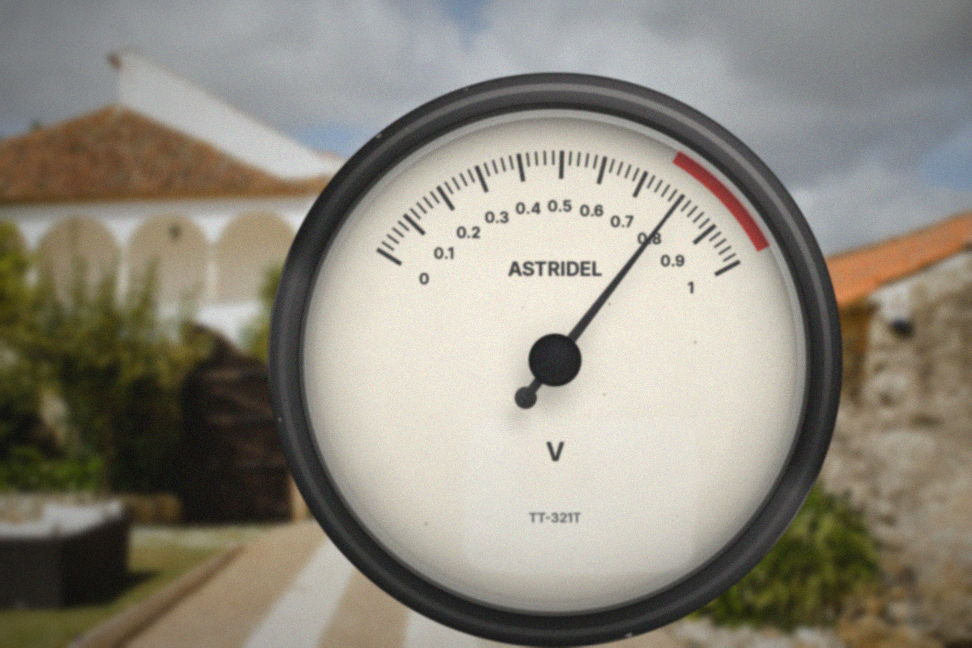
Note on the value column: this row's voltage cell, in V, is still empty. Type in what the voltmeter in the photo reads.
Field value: 0.8 V
